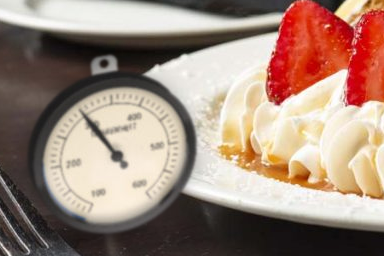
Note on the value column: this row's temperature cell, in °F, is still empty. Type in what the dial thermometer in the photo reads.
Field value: 300 °F
